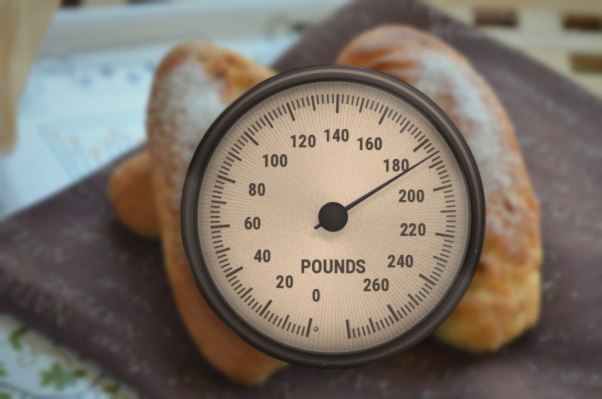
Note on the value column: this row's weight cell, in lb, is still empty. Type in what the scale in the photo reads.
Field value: 186 lb
